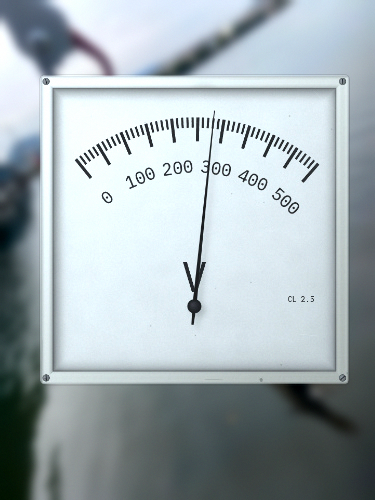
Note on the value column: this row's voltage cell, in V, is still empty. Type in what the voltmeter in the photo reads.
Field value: 280 V
